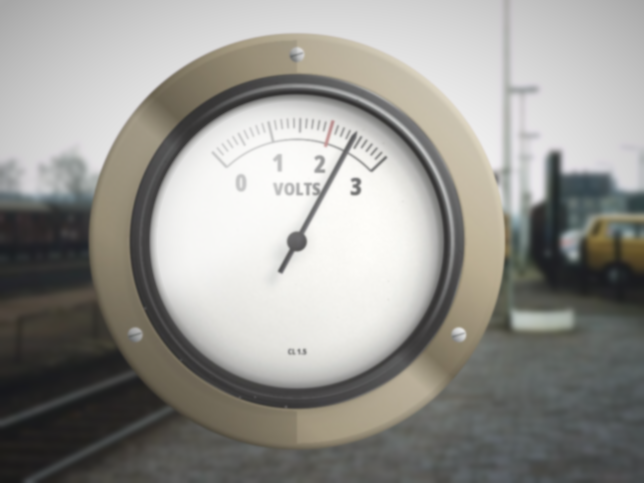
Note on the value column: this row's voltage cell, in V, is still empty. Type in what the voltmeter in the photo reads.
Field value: 2.4 V
